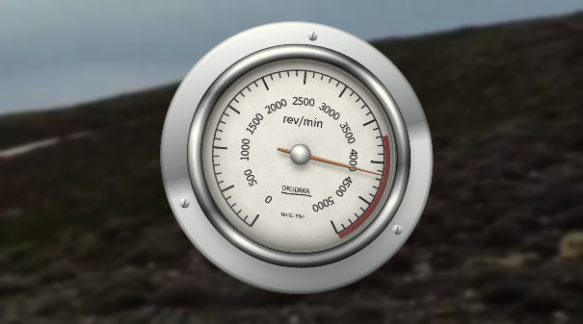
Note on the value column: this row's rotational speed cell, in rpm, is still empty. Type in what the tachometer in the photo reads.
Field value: 4150 rpm
